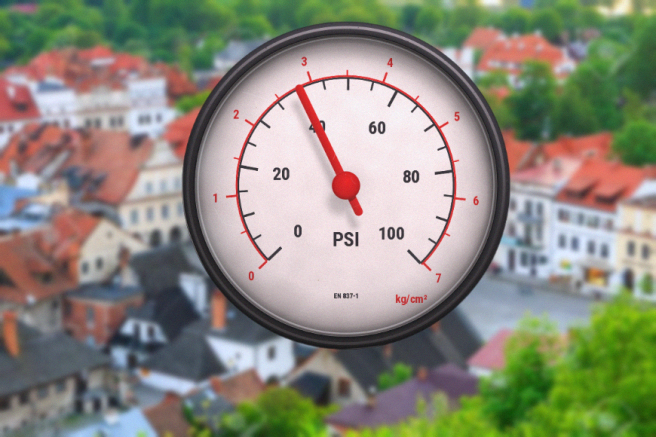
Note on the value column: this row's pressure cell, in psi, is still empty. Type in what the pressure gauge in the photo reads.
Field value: 40 psi
